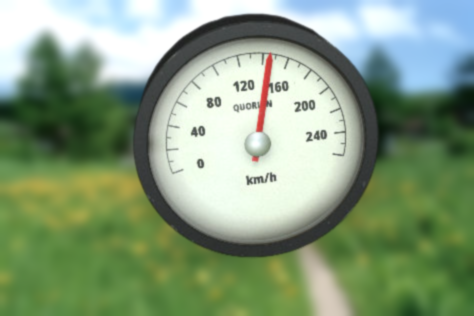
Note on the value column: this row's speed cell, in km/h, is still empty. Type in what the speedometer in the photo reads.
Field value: 145 km/h
